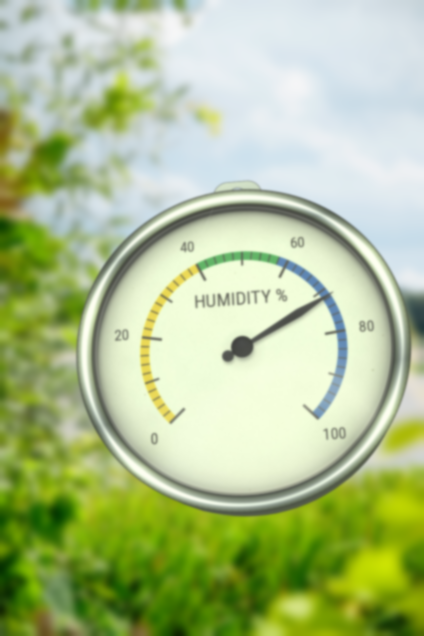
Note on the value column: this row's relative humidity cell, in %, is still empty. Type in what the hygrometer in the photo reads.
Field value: 72 %
